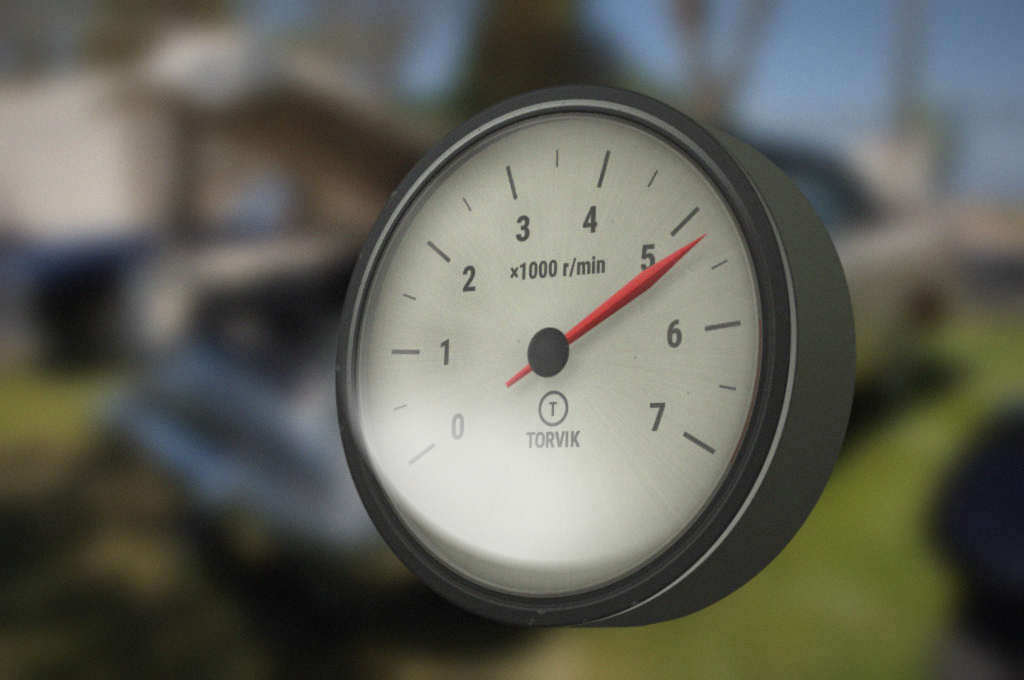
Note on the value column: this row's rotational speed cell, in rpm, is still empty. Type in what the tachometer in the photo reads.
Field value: 5250 rpm
